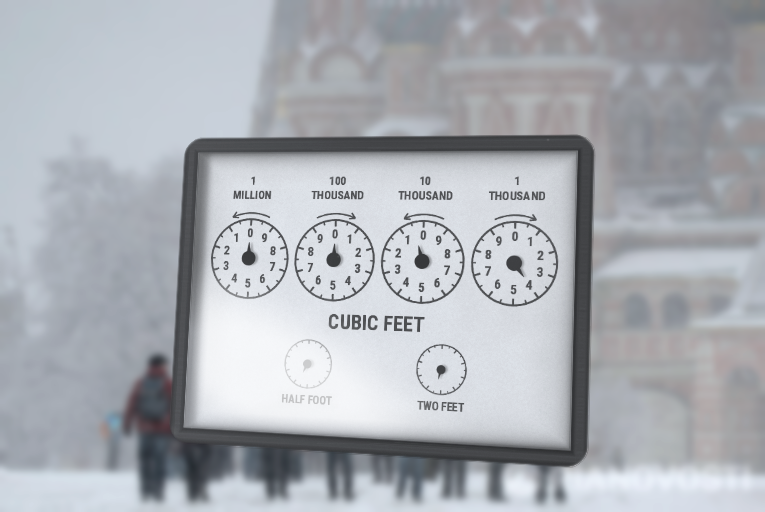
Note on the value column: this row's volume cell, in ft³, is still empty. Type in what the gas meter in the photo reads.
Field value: 400 ft³
